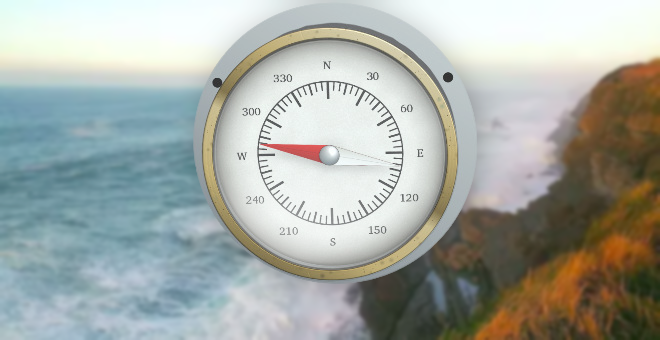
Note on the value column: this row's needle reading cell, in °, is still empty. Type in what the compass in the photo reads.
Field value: 280 °
